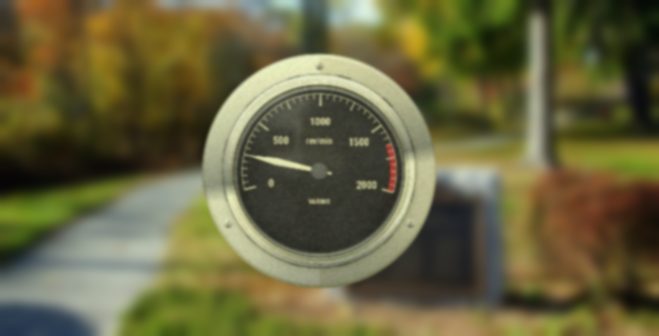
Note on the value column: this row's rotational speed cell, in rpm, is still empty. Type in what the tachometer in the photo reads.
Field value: 250 rpm
